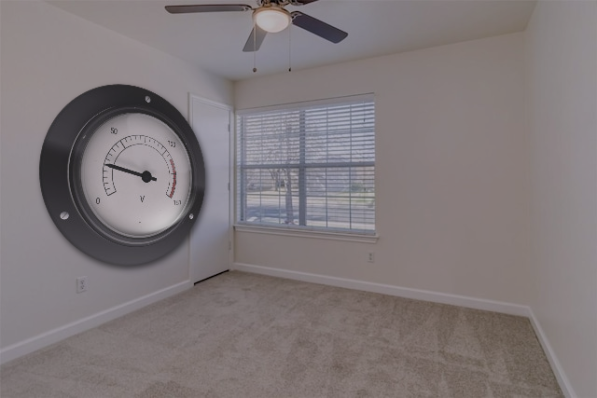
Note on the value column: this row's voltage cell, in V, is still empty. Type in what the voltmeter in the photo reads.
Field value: 25 V
